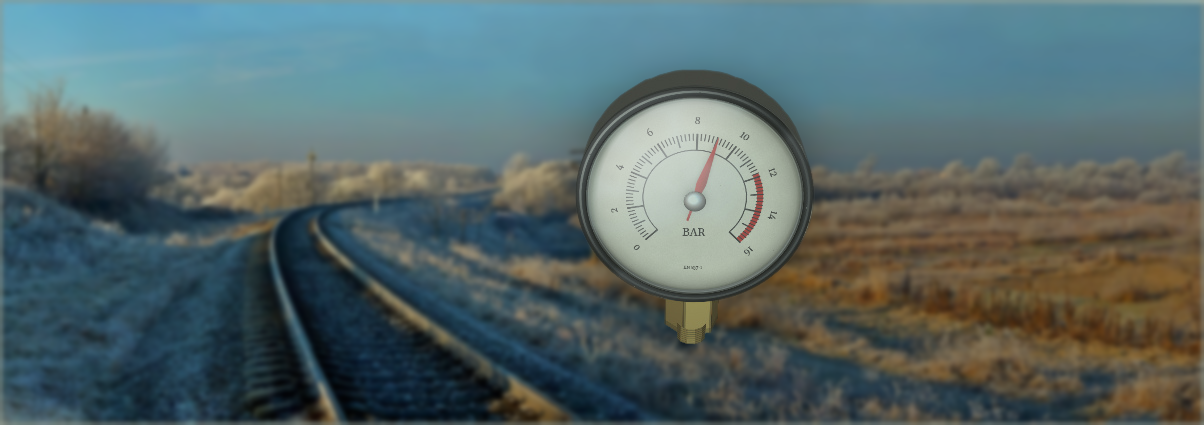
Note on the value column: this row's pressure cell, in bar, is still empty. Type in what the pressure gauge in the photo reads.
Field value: 9 bar
